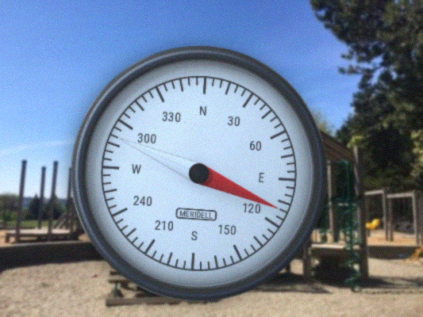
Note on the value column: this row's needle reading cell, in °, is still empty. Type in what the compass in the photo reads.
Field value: 110 °
